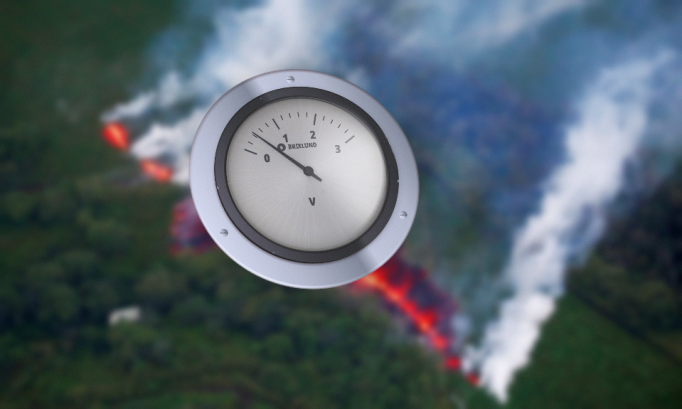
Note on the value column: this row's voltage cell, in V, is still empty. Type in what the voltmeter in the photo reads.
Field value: 0.4 V
